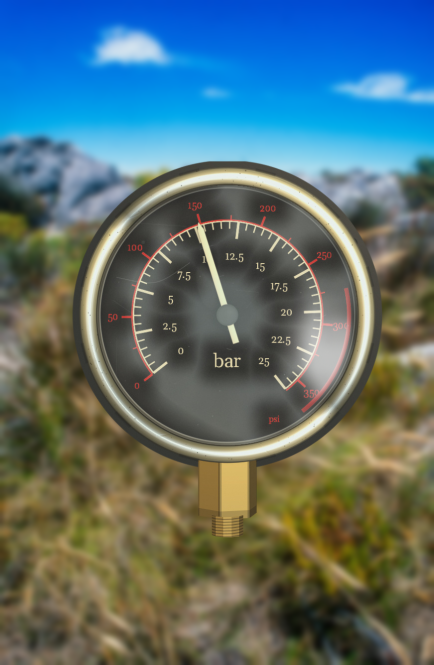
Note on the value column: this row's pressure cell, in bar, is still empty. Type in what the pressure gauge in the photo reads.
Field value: 10.25 bar
